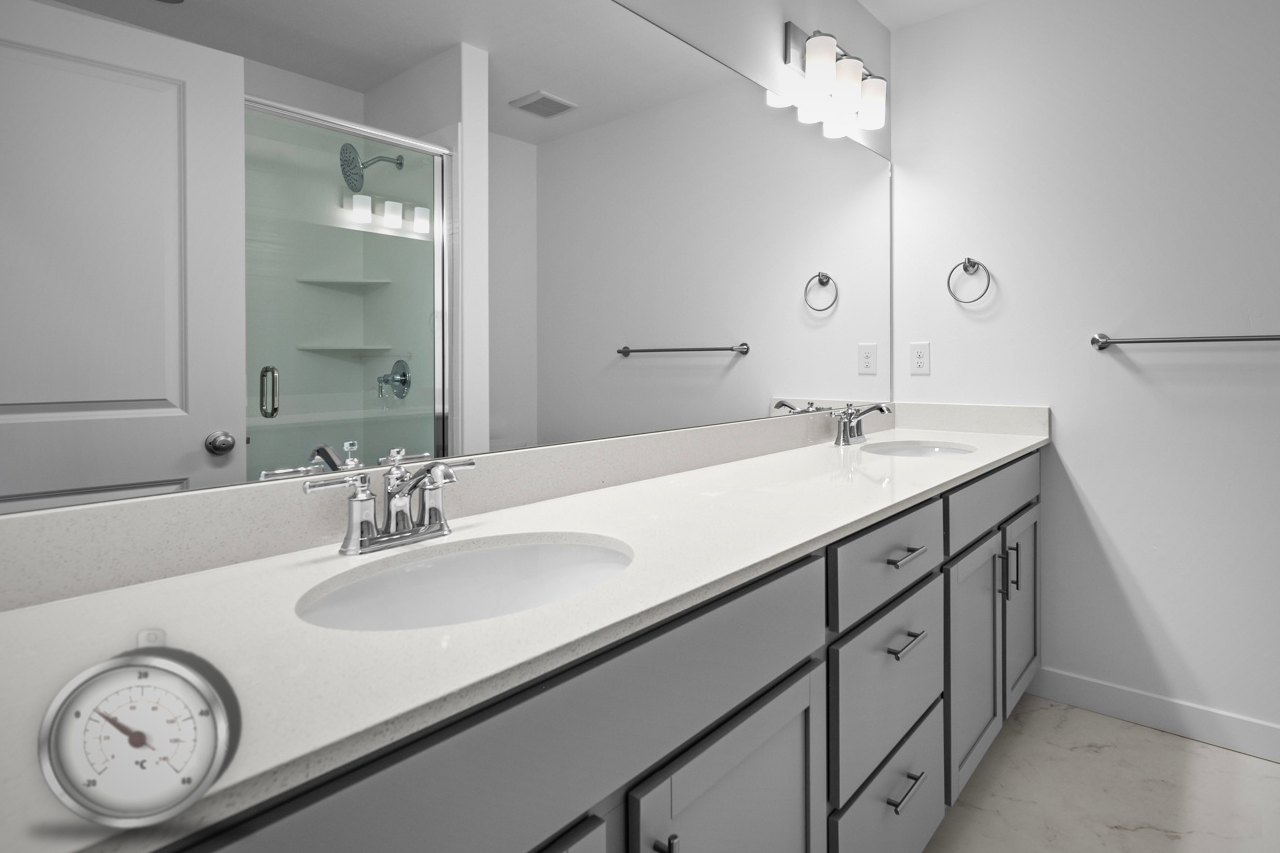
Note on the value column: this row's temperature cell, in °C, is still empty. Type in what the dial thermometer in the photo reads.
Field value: 4 °C
